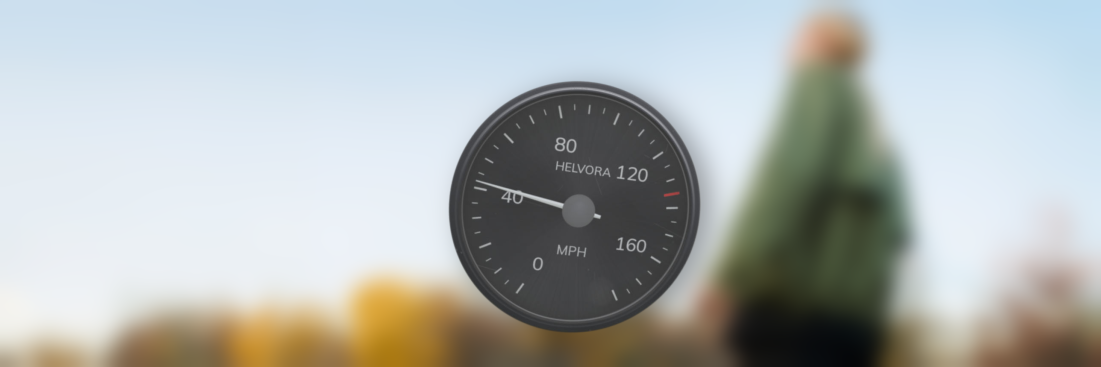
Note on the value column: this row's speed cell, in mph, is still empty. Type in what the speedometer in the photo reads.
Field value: 42.5 mph
